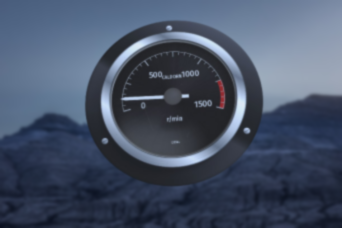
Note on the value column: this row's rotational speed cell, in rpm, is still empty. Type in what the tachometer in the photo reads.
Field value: 100 rpm
